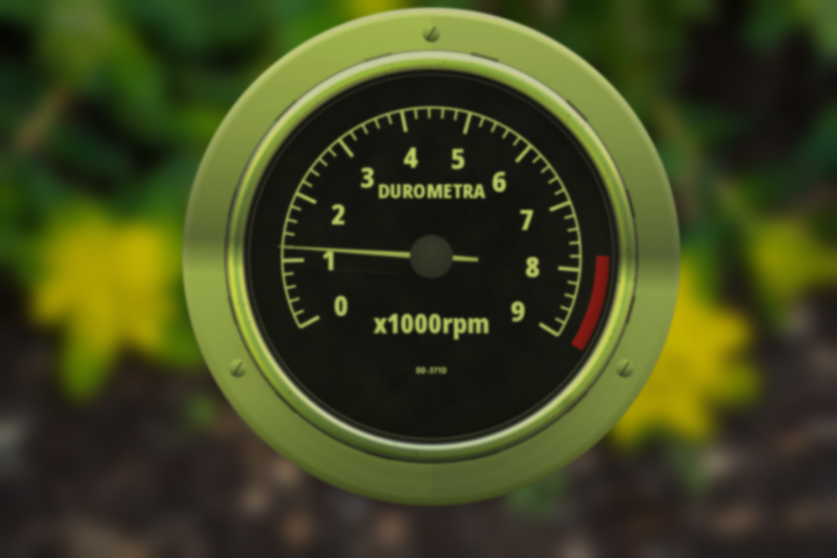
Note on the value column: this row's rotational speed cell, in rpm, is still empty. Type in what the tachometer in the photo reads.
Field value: 1200 rpm
